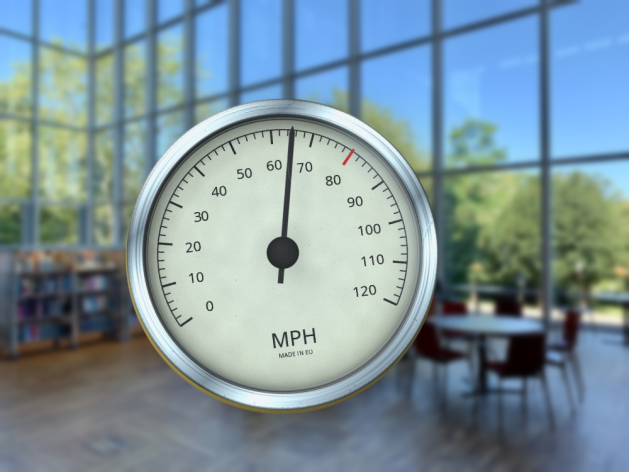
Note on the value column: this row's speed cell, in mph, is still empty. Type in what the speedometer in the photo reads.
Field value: 65 mph
